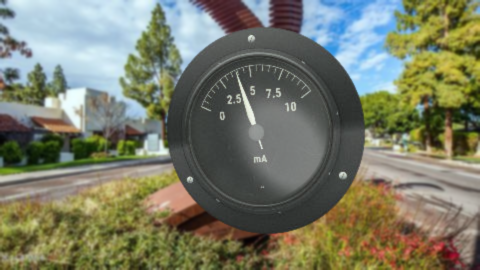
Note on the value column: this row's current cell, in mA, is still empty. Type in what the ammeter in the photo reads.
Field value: 4 mA
